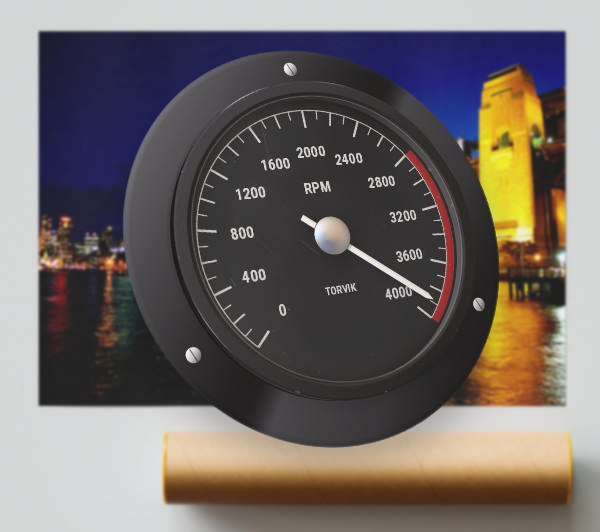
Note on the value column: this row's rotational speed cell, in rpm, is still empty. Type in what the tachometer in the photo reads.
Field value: 3900 rpm
